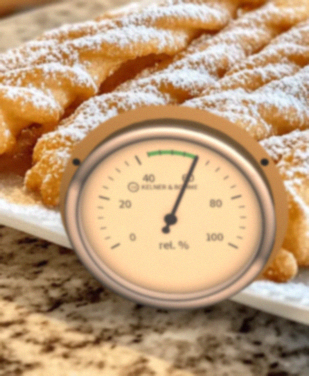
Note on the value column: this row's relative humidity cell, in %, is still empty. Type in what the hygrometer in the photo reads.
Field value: 60 %
